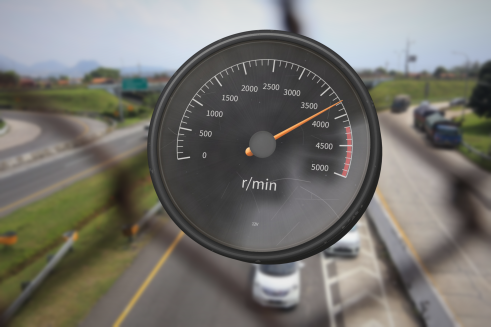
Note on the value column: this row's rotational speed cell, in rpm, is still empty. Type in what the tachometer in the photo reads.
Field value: 3800 rpm
